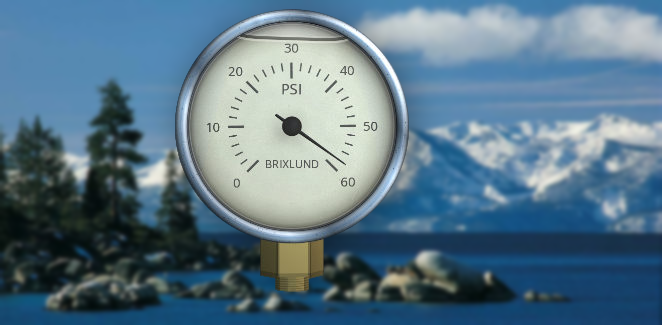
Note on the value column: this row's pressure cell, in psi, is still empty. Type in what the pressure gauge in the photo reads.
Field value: 58 psi
